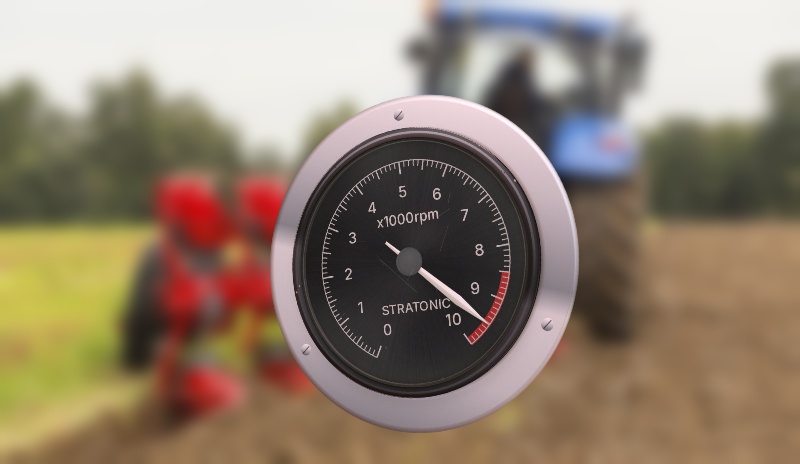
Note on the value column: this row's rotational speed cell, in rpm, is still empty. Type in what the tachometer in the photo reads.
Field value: 9500 rpm
